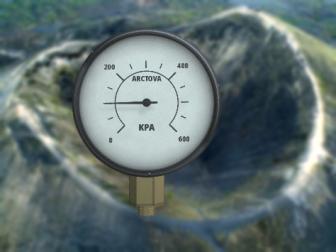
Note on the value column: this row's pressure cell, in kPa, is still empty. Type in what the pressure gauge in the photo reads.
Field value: 100 kPa
